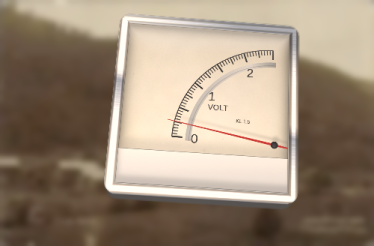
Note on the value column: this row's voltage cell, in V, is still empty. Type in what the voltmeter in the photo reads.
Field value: 0.25 V
